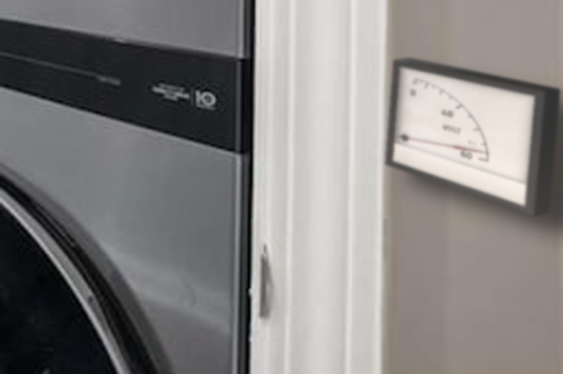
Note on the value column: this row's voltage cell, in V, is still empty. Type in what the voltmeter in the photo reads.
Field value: 57.5 V
